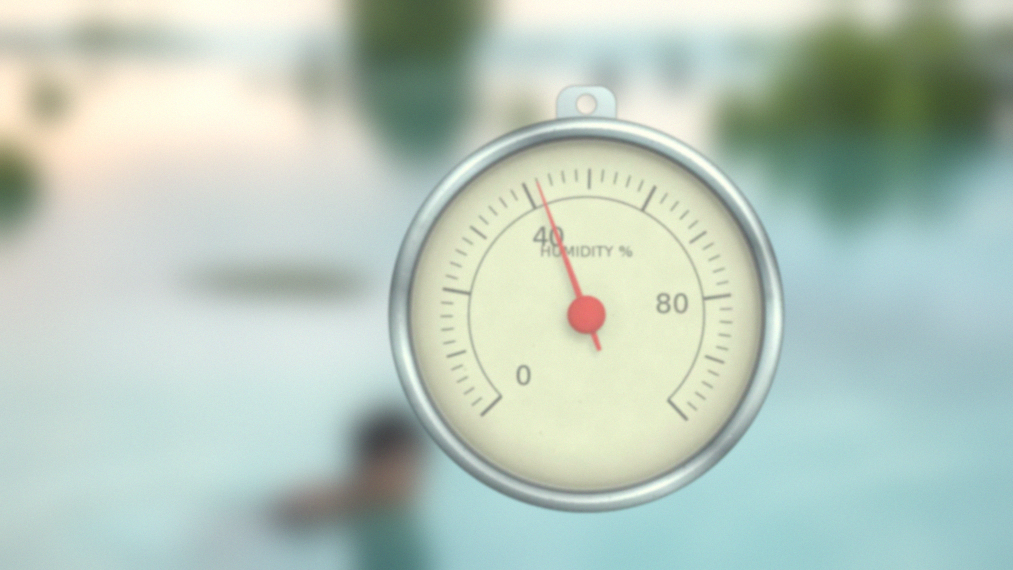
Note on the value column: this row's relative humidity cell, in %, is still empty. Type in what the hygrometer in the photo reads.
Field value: 42 %
